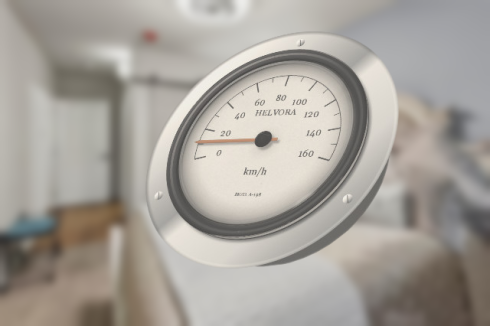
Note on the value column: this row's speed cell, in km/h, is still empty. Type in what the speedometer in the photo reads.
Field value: 10 km/h
